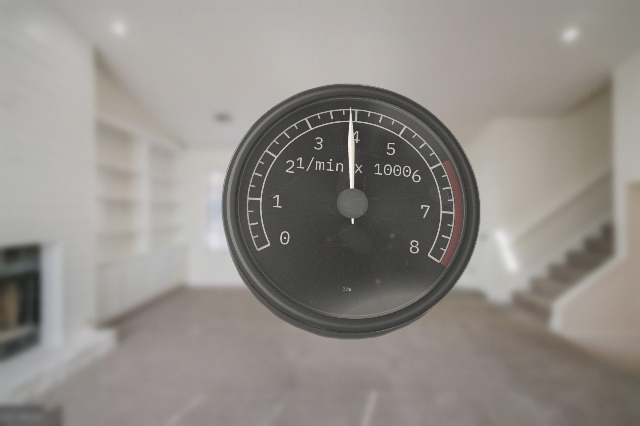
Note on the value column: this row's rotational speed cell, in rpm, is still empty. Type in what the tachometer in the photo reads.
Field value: 3875 rpm
